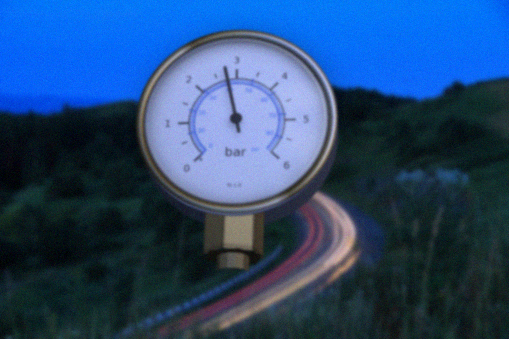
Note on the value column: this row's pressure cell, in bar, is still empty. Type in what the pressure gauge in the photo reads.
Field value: 2.75 bar
